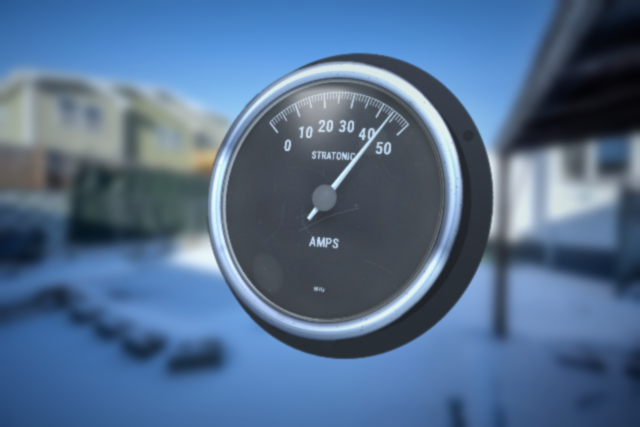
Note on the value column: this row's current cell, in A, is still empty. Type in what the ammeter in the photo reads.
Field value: 45 A
